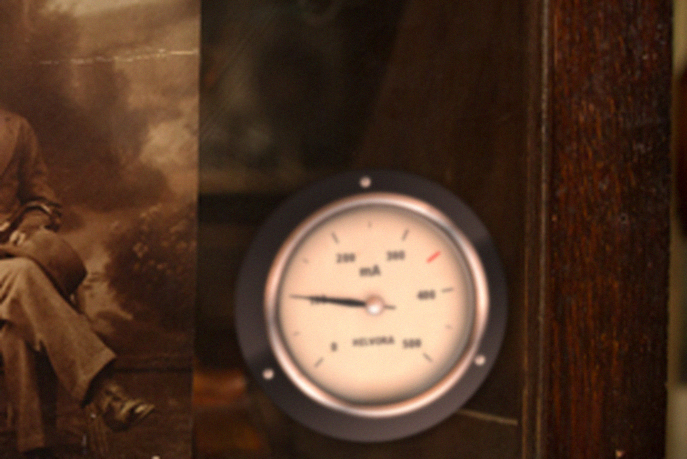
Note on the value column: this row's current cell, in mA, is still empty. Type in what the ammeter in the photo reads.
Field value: 100 mA
